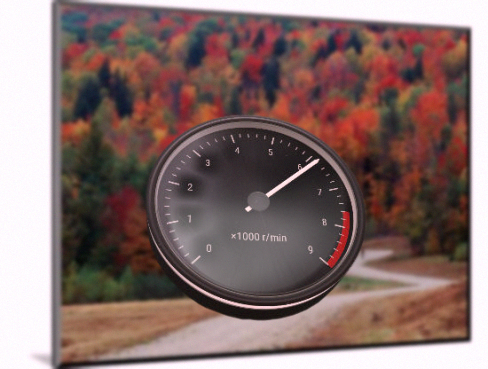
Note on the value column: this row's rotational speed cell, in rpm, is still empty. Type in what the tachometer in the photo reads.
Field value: 6200 rpm
